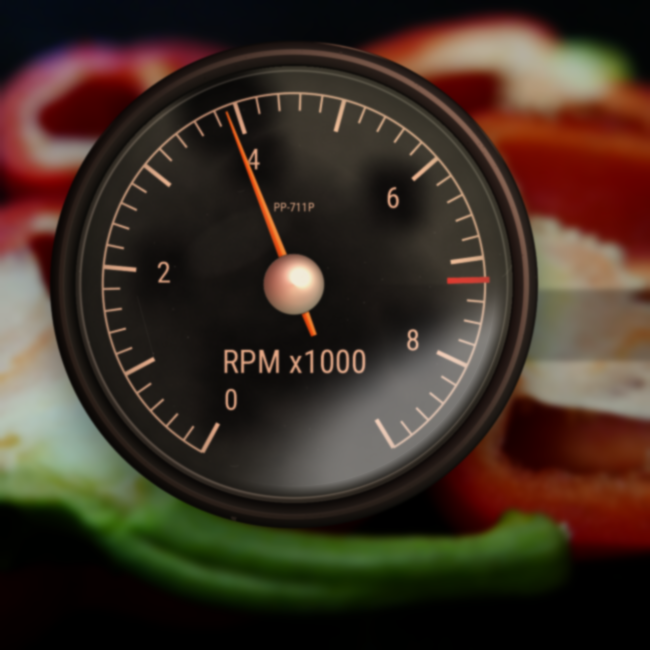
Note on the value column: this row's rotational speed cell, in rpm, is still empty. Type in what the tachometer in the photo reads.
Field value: 3900 rpm
